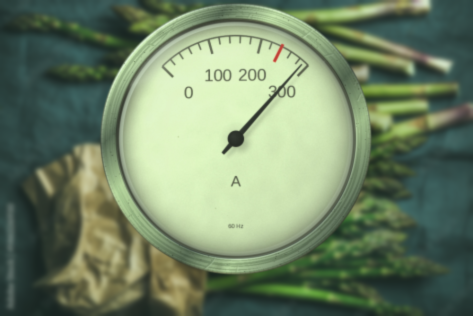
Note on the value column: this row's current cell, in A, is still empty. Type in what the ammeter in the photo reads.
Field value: 290 A
